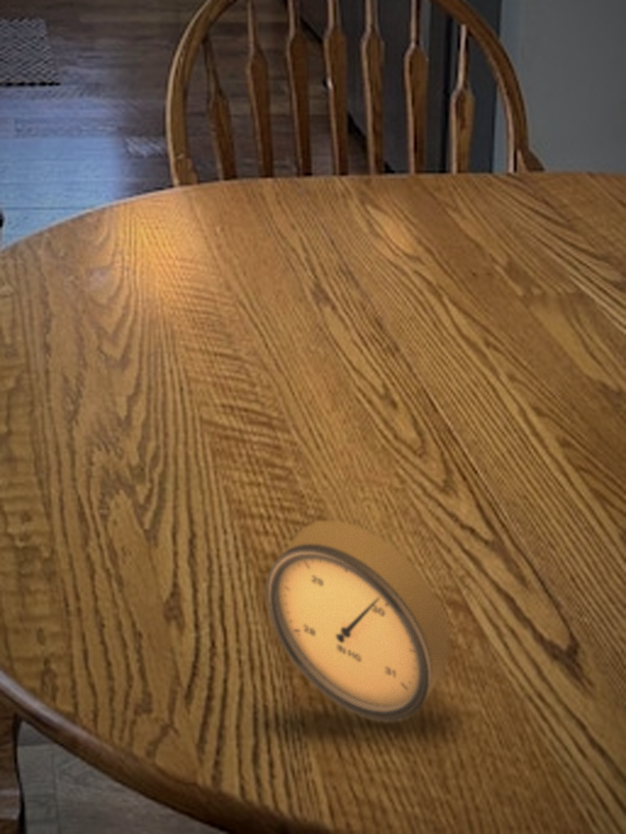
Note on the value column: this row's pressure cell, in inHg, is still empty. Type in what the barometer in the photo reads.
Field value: 29.9 inHg
